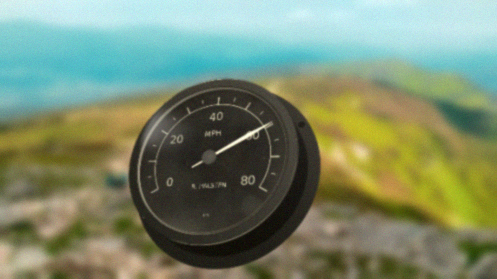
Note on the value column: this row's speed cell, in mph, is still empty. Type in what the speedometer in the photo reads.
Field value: 60 mph
